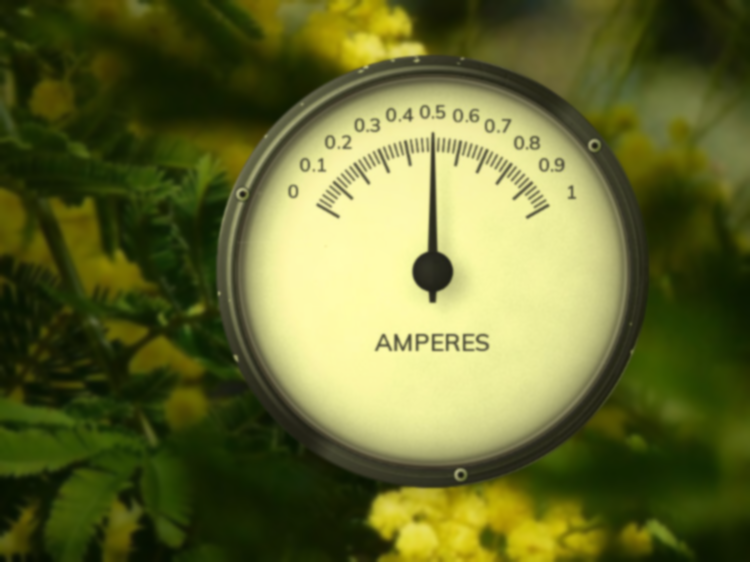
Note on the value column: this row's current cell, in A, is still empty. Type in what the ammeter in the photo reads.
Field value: 0.5 A
